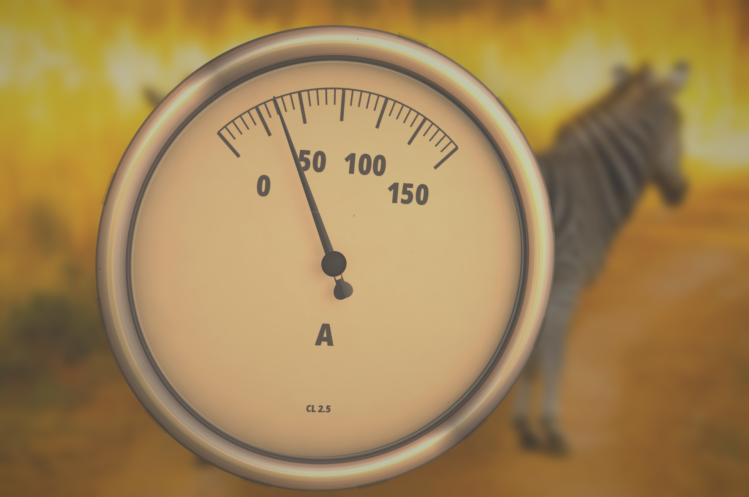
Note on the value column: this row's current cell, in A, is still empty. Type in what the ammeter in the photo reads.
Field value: 35 A
